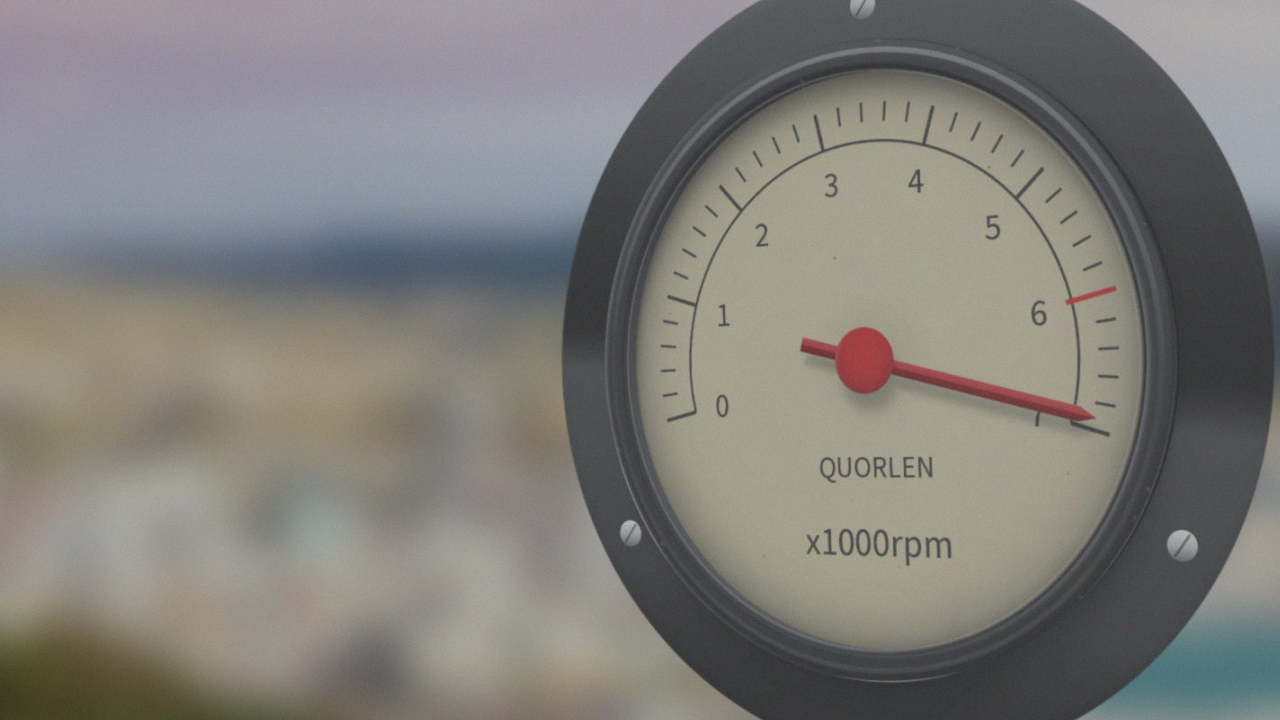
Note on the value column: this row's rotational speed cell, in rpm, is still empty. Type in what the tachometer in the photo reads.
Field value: 6900 rpm
